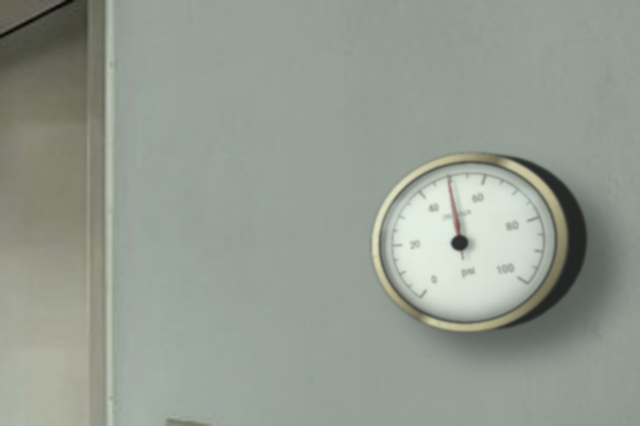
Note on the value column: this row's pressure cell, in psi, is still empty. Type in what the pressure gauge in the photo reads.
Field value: 50 psi
